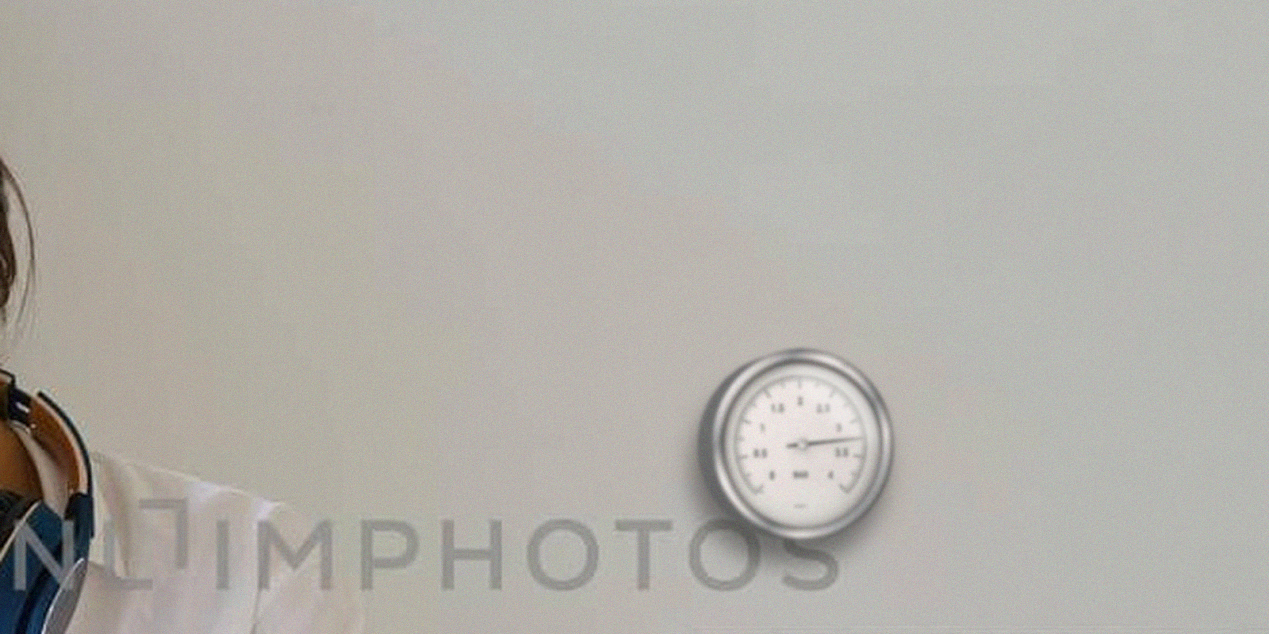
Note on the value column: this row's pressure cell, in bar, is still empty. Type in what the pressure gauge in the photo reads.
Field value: 3.25 bar
